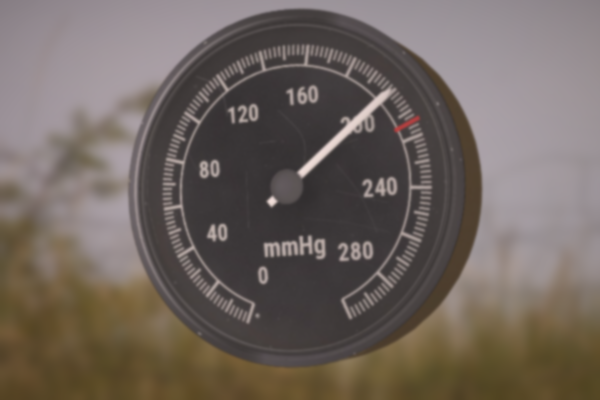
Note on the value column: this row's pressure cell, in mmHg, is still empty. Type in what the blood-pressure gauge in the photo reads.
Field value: 200 mmHg
